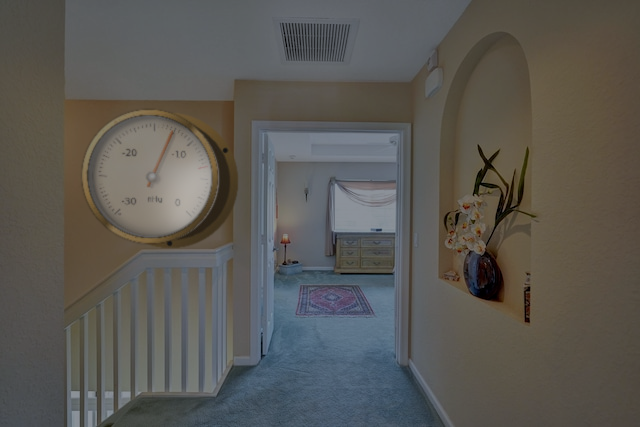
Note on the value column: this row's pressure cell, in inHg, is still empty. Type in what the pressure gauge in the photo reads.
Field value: -12.5 inHg
